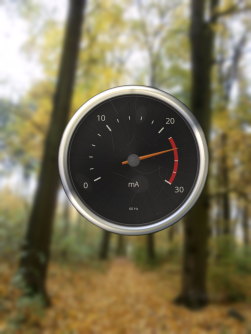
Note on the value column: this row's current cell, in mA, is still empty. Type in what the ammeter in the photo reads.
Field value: 24 mA
